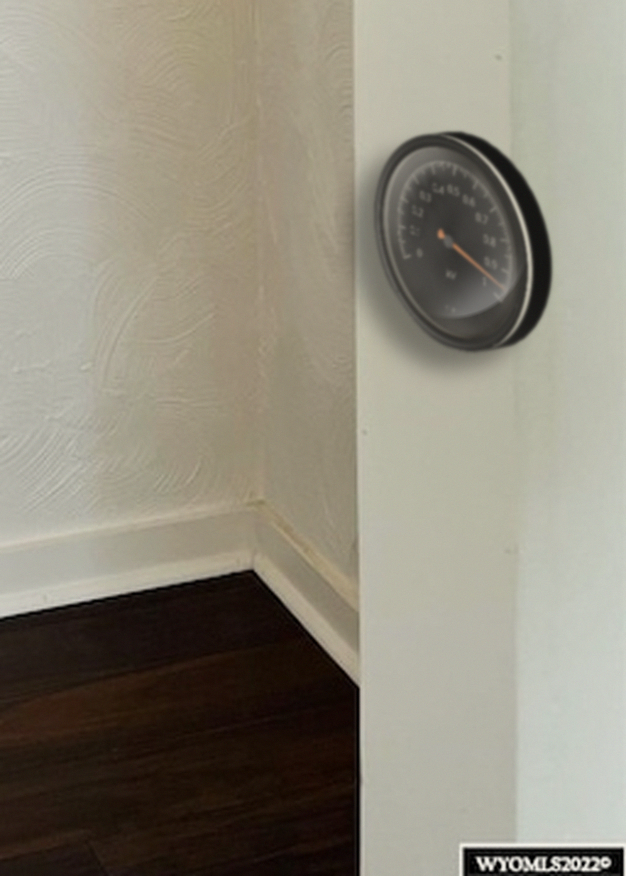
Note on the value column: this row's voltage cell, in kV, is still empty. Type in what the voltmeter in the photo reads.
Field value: 0.95 kV
